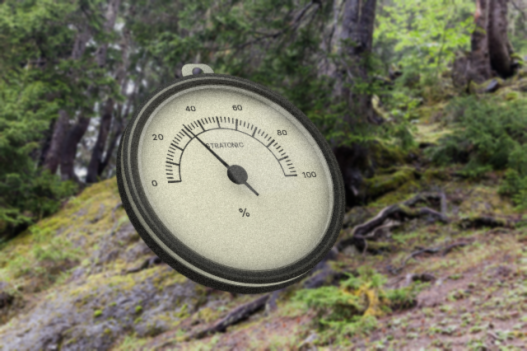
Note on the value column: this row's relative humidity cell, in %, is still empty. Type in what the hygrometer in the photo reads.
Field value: 30 %
